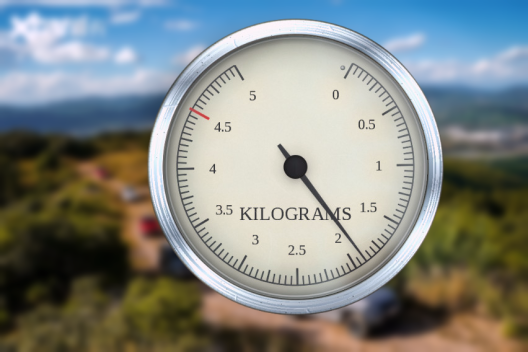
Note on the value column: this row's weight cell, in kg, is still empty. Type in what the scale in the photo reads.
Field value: 1.9 kg
